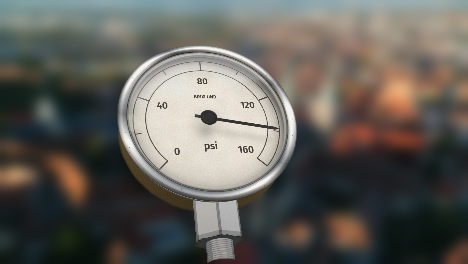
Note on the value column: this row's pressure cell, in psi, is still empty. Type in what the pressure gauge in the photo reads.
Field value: 140 psi
